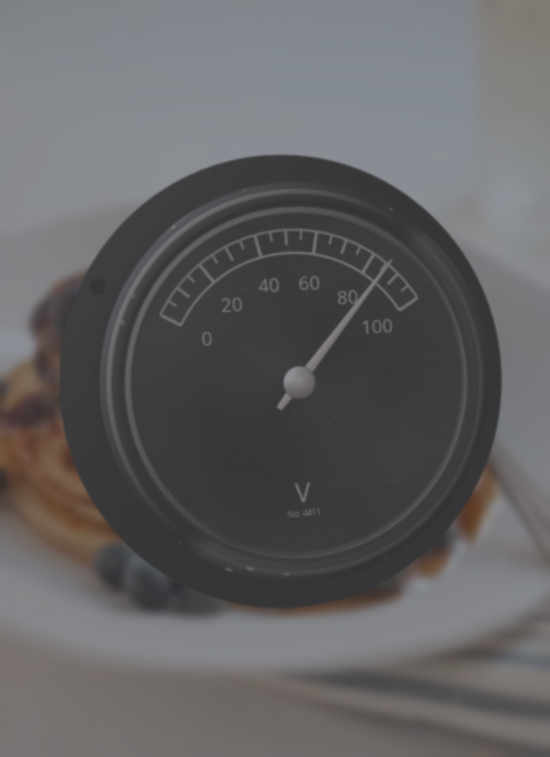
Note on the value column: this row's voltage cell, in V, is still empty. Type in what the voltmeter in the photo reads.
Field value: 85 V
